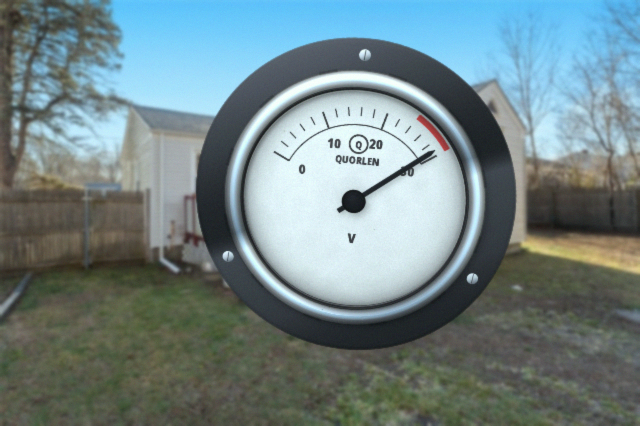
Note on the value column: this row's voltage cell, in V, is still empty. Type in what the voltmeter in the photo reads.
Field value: 29 V
